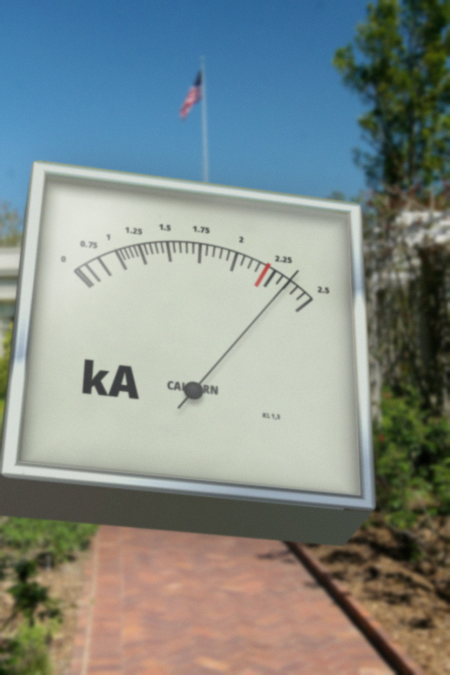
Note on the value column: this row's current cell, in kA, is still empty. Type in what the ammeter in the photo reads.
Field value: 2.35 kA
